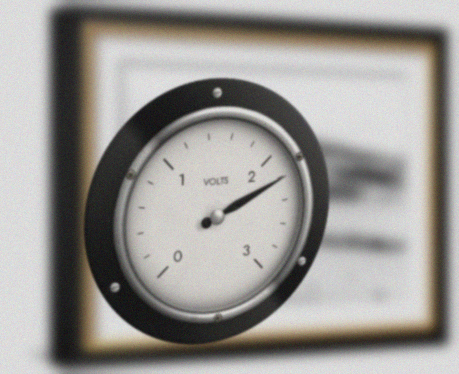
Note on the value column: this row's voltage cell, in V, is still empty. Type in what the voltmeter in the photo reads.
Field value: 2.2 V
